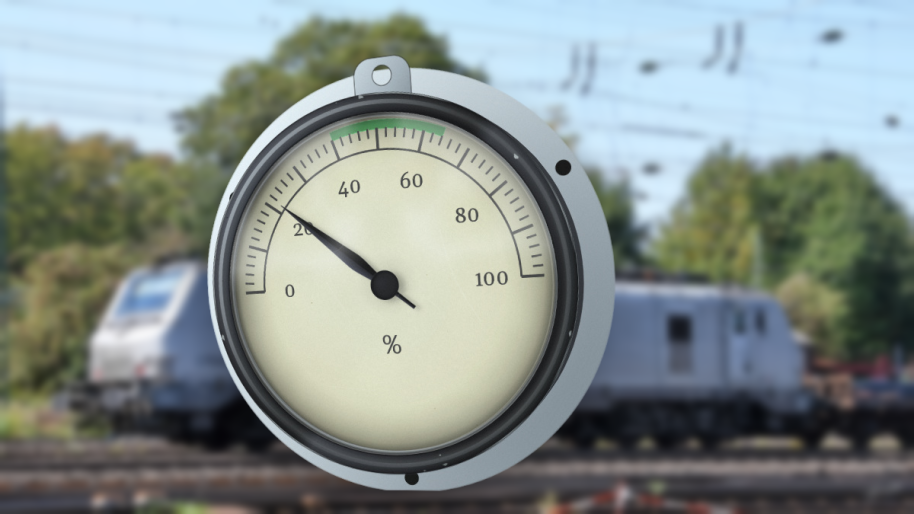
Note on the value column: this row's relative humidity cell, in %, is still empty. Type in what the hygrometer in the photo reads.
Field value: 22 %
